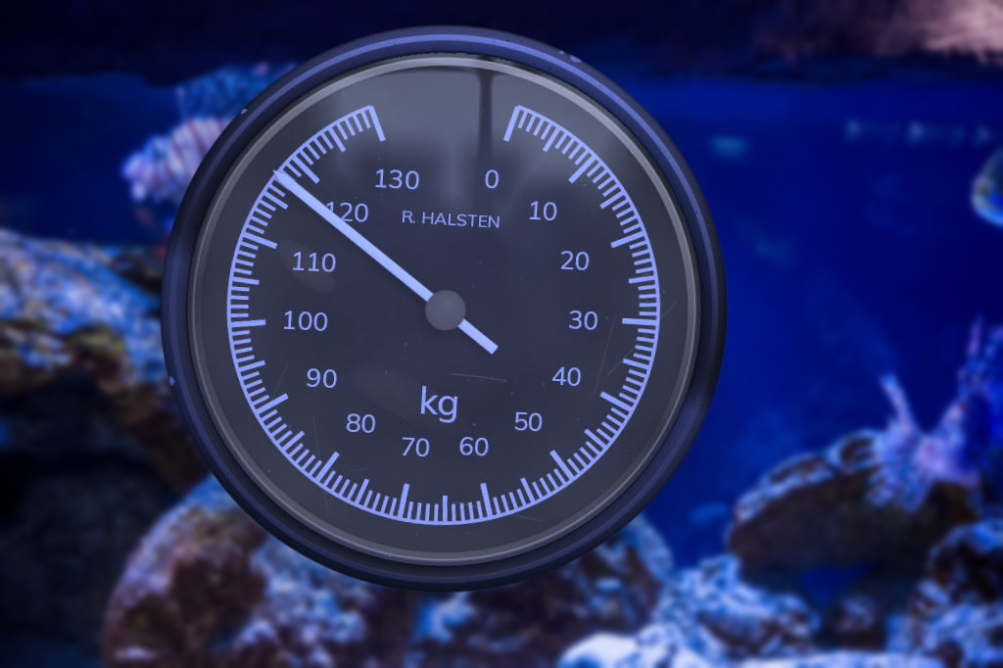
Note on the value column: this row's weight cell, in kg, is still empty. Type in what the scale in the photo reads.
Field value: 117.5 kg
